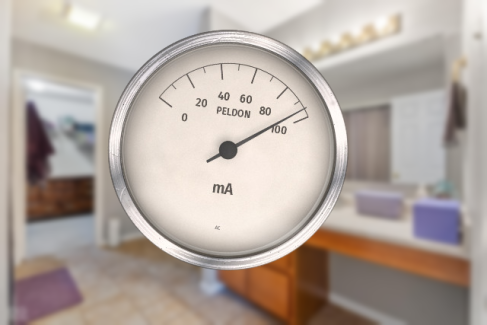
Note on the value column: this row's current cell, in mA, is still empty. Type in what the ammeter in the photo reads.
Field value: 95 mA
